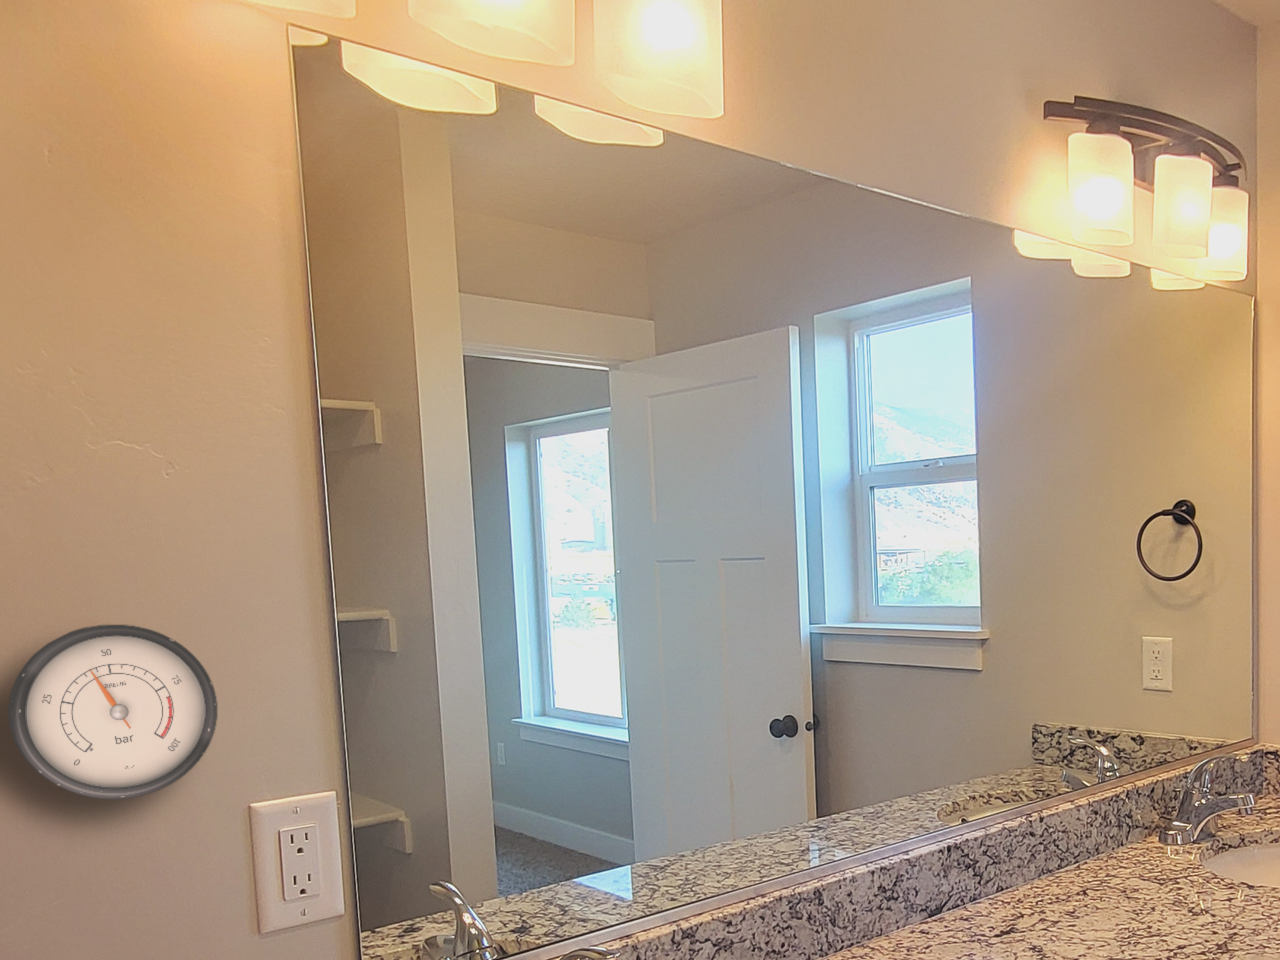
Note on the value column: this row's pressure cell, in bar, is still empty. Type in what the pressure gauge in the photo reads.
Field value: 42.5 bar
